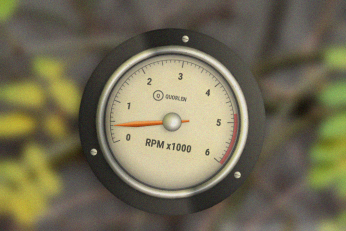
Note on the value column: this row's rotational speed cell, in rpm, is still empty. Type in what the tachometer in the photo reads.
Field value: 400 rpm
